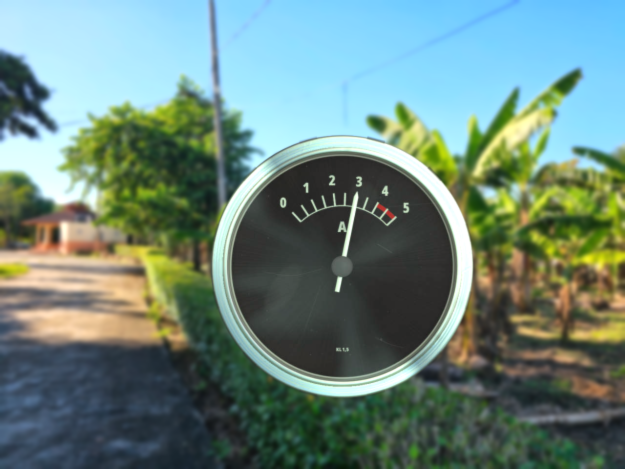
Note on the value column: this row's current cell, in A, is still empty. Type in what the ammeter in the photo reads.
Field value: 3 A
